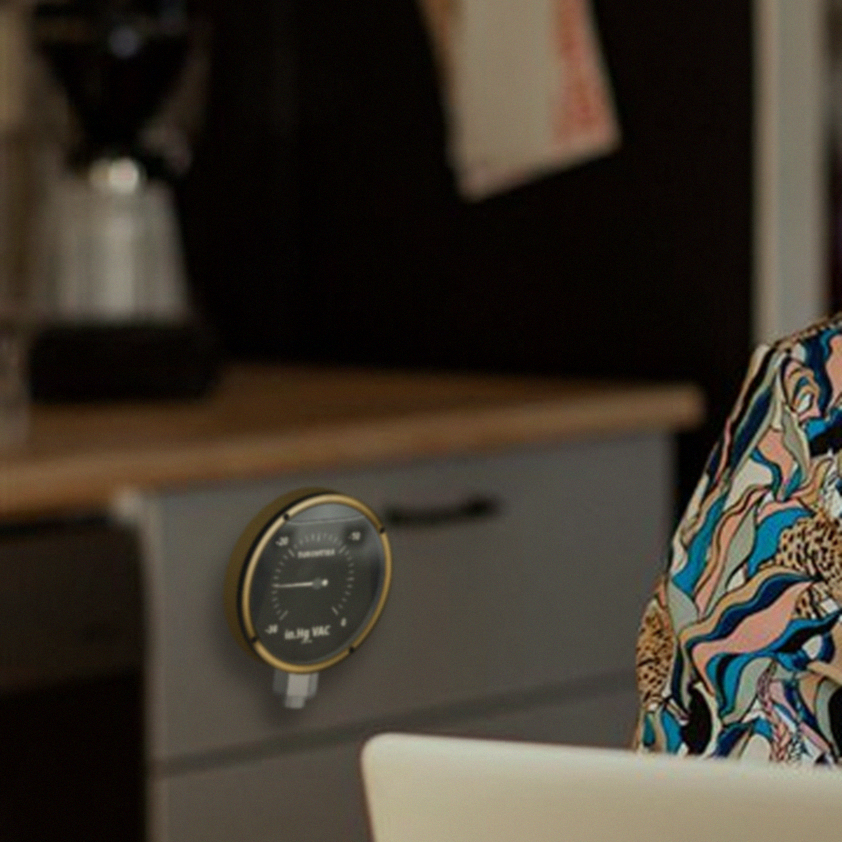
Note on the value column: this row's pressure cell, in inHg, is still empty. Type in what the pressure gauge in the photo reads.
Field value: -25 inHg
